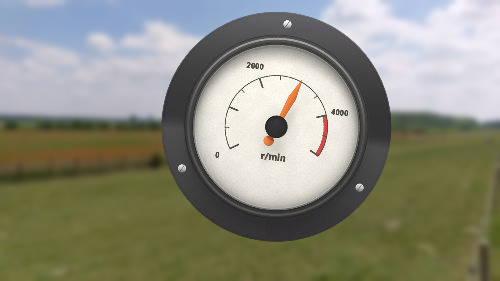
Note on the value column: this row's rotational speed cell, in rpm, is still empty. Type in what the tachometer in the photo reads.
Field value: 3000 rpm
